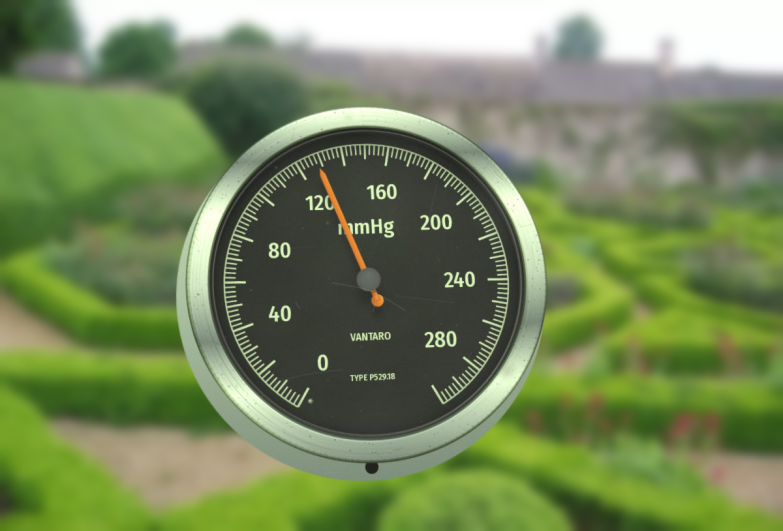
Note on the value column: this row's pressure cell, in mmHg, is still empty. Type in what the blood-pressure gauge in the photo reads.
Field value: 128 mmHg
